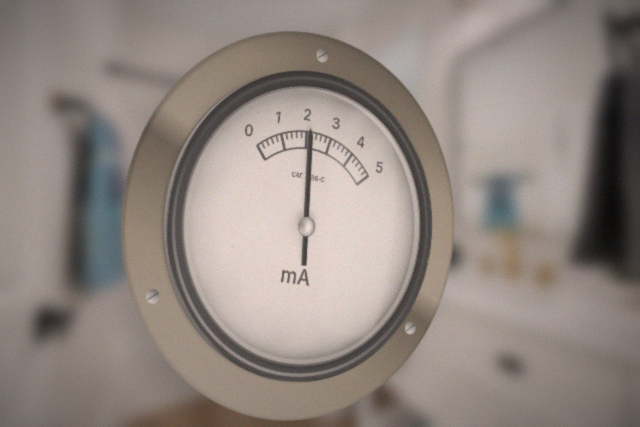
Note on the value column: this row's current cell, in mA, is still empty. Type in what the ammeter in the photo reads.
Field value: 2 mA
